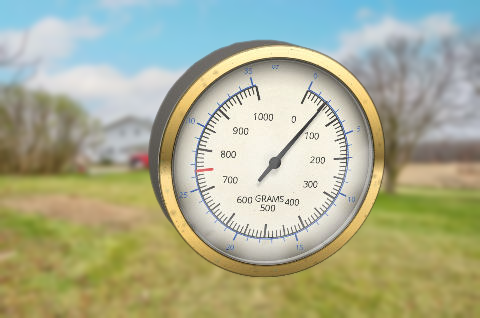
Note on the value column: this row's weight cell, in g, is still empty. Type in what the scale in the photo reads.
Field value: 50 g
